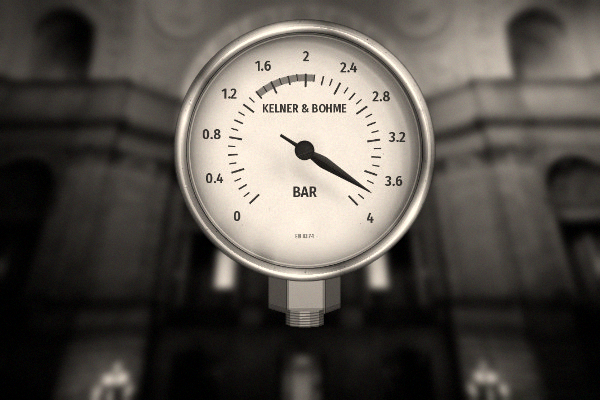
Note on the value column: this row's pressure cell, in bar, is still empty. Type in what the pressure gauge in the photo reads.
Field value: 3.8 bar
